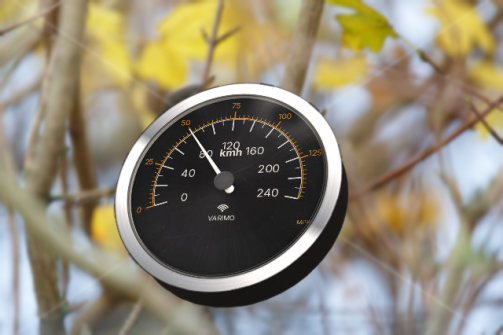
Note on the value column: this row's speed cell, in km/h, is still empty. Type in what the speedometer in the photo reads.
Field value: 80 km/h
